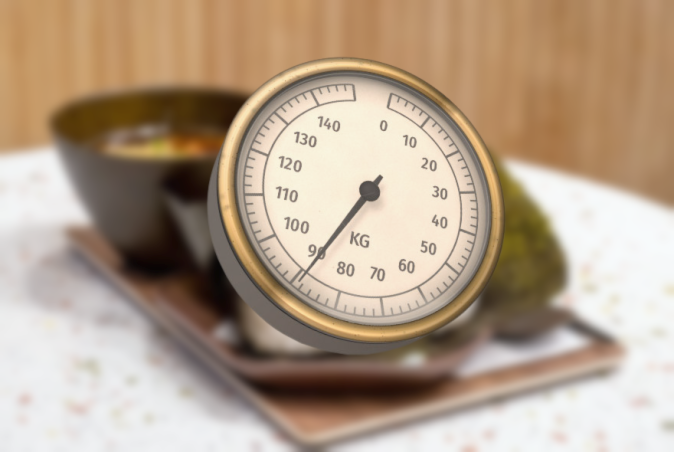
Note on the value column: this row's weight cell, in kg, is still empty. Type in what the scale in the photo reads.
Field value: 89 kg
